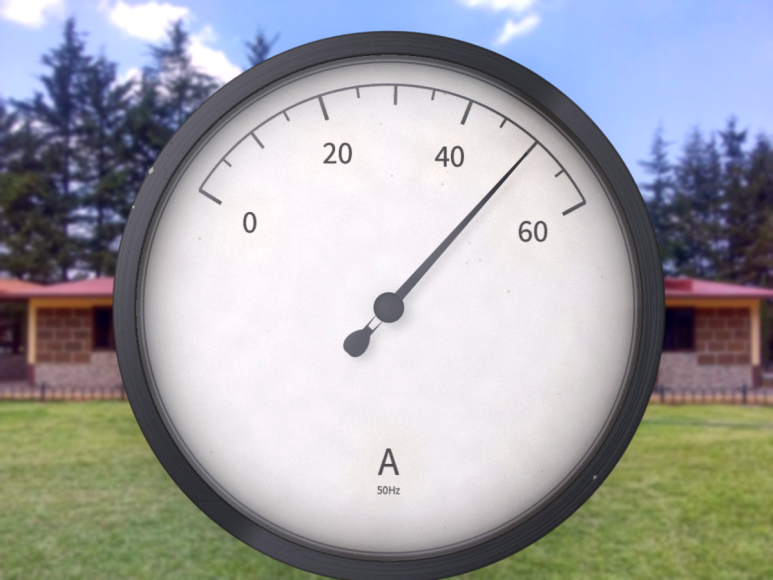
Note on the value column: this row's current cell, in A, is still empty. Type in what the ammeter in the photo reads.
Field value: 50 A
